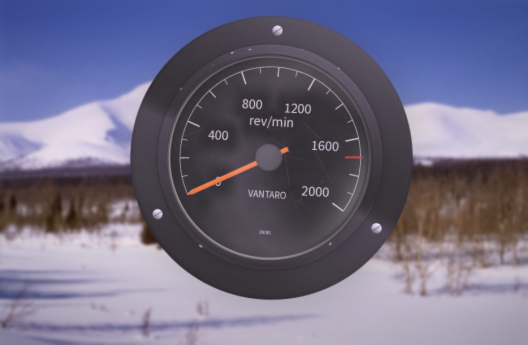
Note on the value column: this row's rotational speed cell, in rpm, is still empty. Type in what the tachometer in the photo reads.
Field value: 0 rpm
